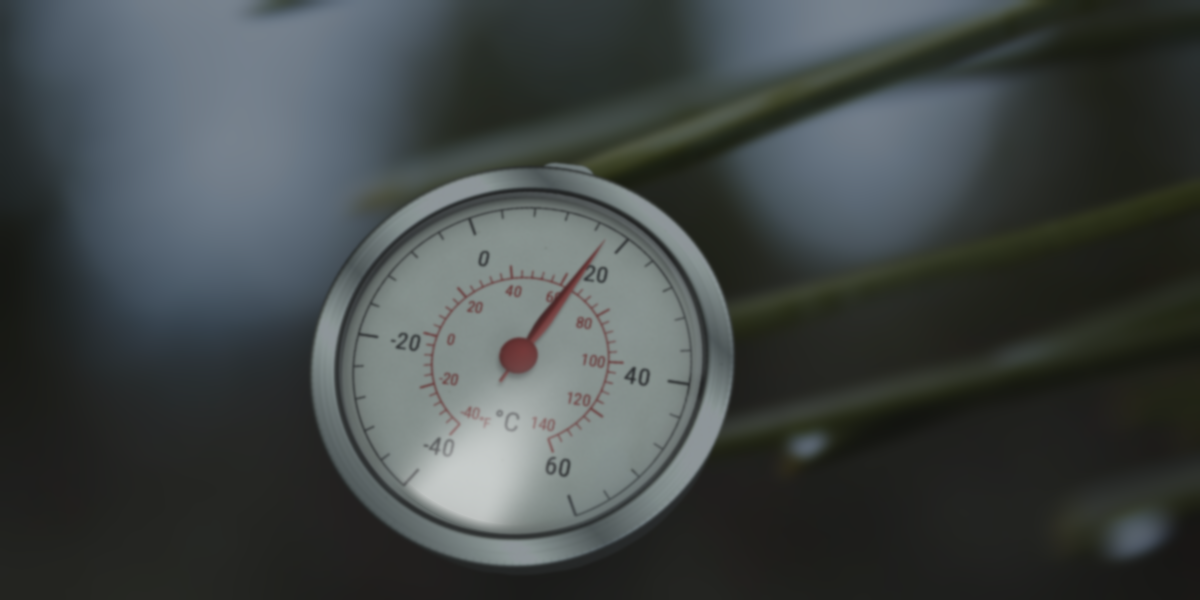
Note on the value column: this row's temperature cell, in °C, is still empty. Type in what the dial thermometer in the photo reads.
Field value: 18 °C
